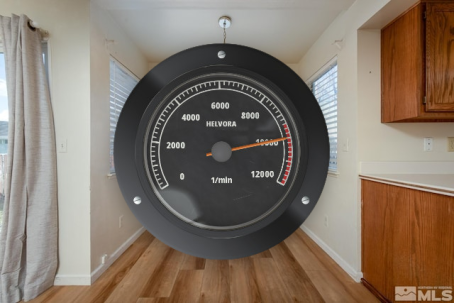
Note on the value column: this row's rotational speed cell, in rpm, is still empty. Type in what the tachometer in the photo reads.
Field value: 10000 rpm
